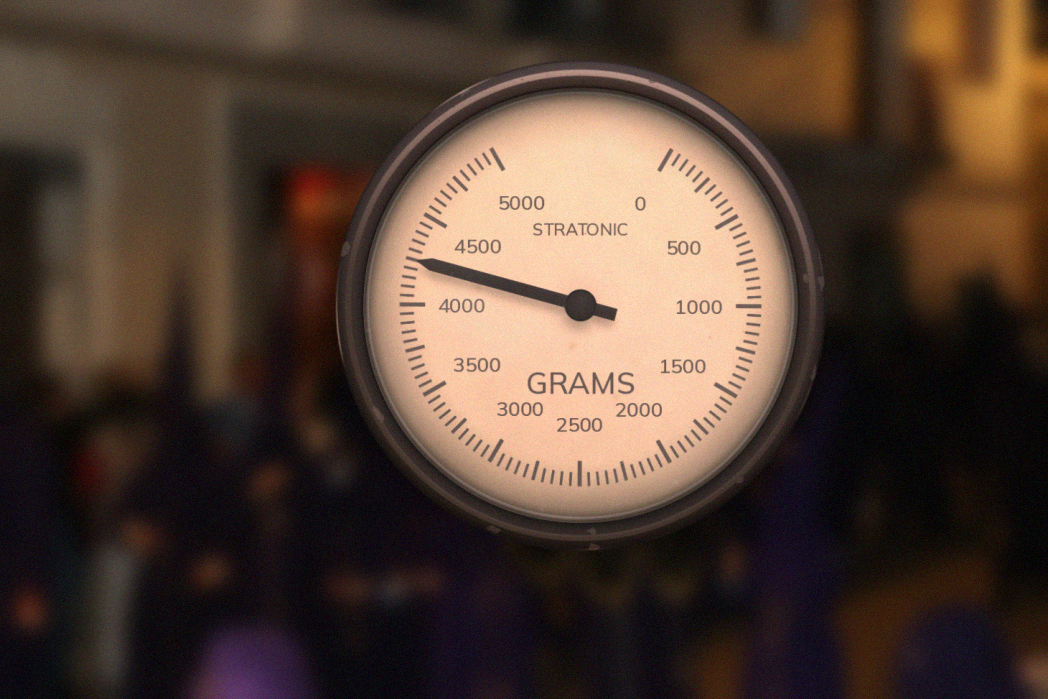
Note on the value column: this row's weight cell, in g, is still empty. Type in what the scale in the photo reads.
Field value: 4250 g
